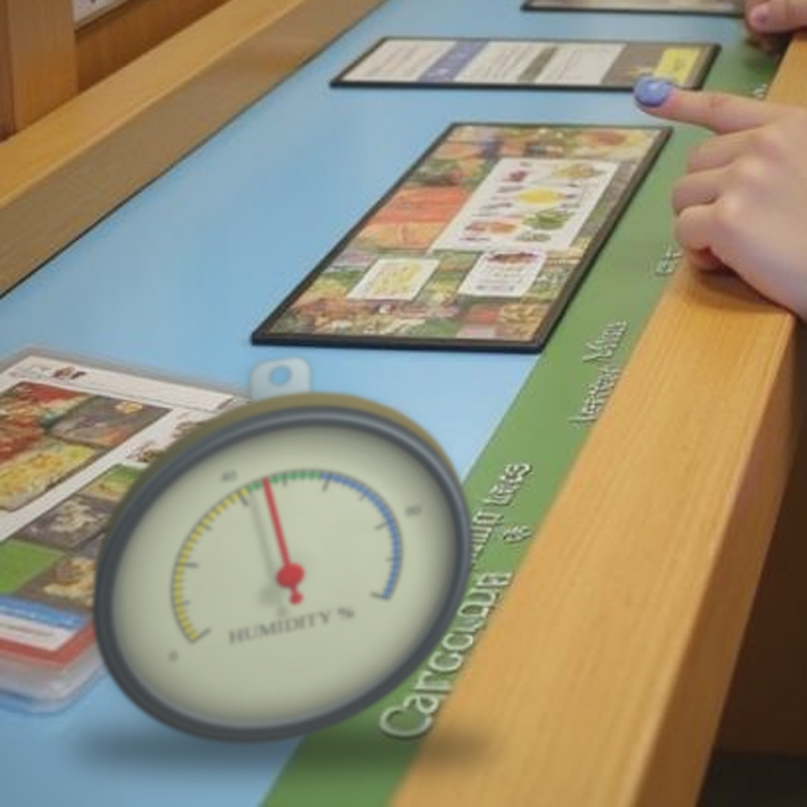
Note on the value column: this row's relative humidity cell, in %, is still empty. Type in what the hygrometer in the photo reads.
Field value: 46 %
